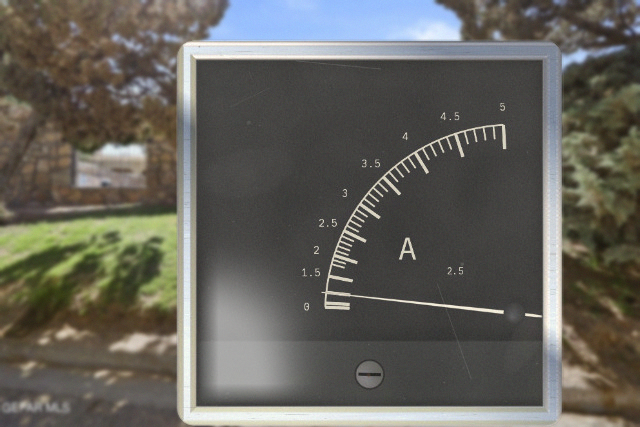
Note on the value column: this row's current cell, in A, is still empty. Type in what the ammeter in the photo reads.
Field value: 1 A
